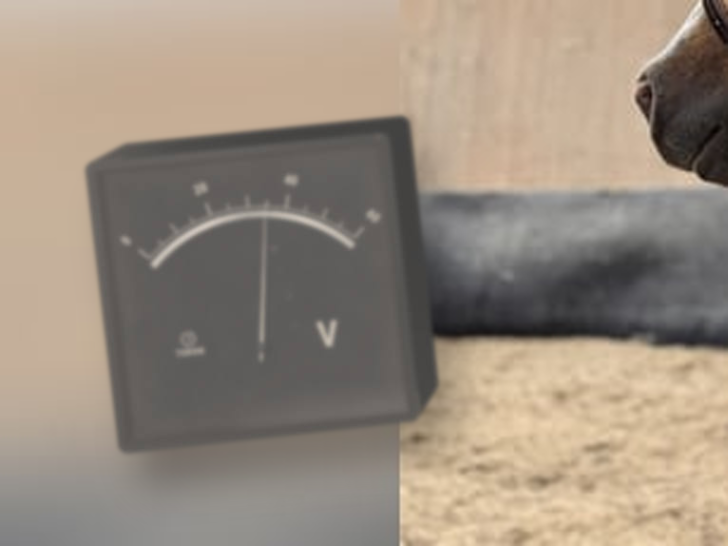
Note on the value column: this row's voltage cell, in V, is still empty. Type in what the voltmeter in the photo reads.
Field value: 35 V
